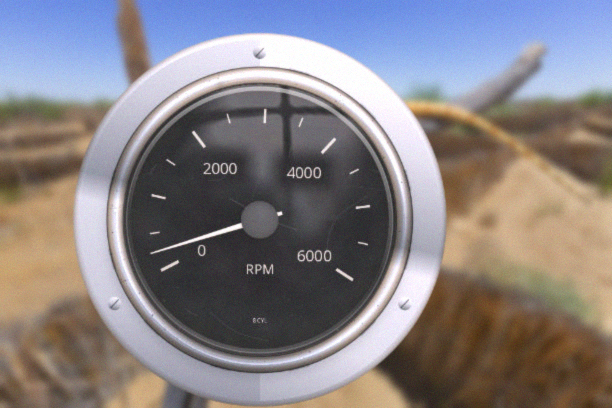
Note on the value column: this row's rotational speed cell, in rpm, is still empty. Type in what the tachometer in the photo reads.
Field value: 250 rpm
